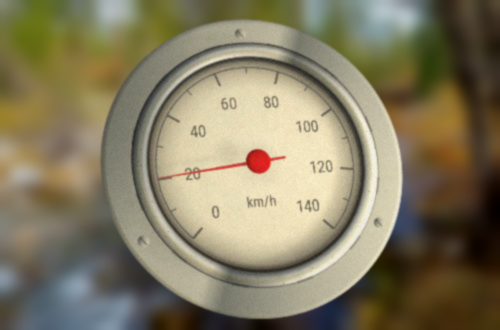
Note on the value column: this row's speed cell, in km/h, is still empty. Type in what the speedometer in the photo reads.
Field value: 20 km/h
